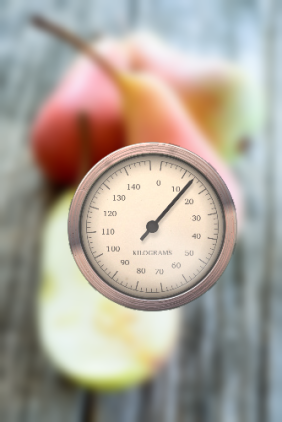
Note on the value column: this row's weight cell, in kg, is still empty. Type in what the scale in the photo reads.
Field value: 14 kg
